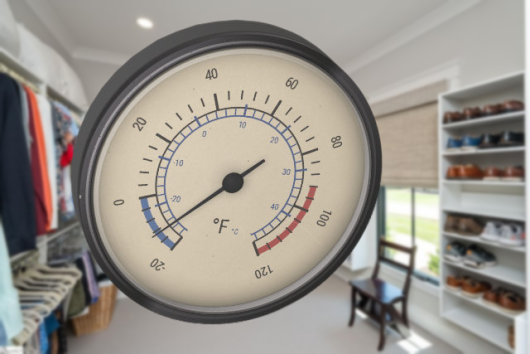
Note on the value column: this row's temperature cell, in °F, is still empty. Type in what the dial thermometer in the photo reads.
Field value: -12 °F
